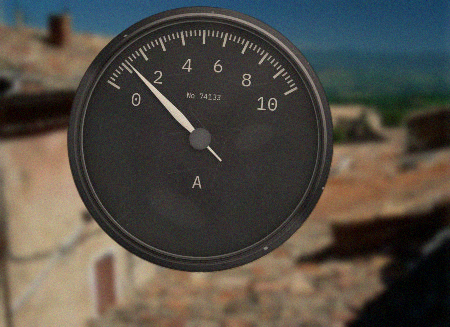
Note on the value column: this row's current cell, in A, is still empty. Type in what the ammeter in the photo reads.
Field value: 1.2 A
